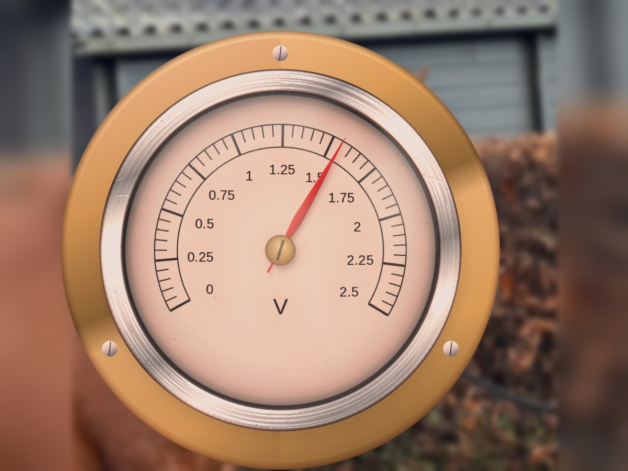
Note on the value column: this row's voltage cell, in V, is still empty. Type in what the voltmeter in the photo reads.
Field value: 1.55 V
